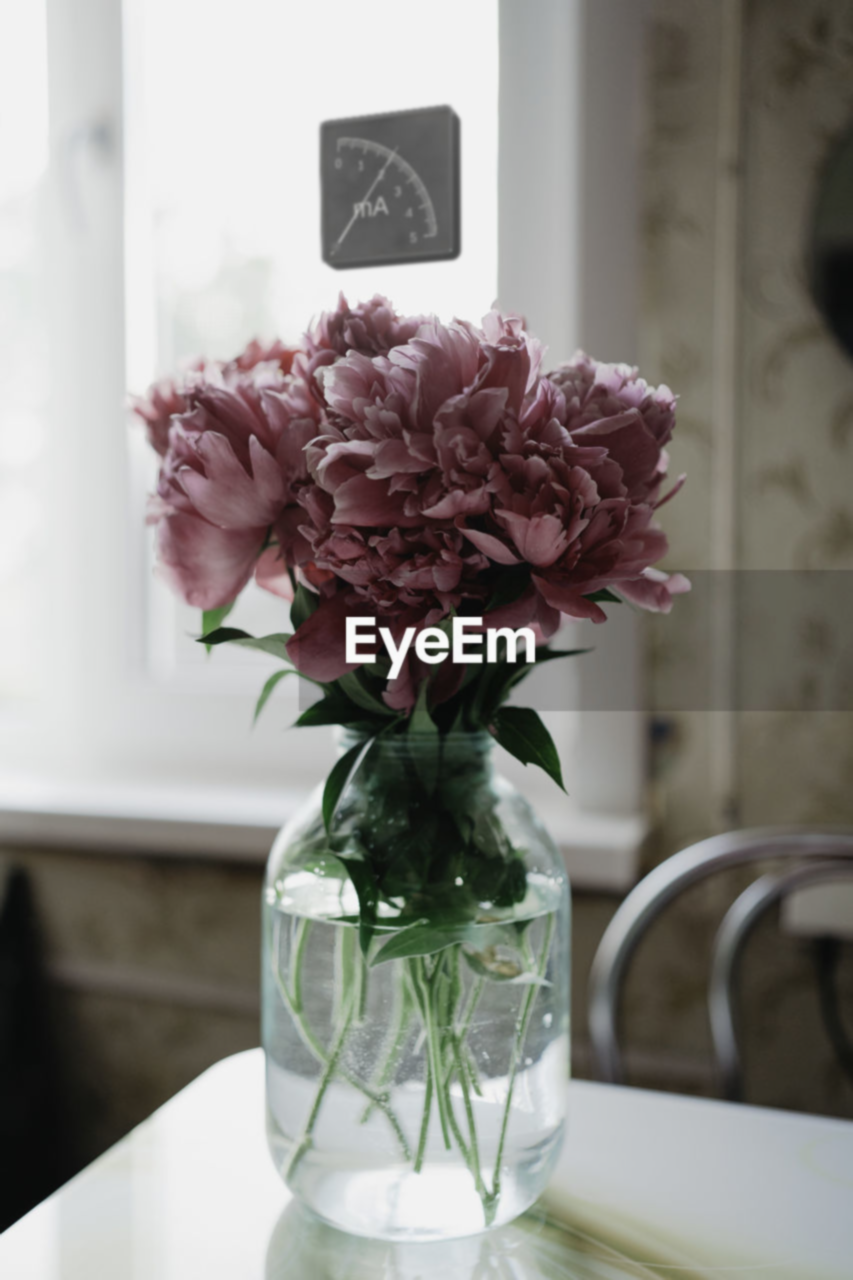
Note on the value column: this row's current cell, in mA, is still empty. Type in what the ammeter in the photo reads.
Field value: 2 mA
